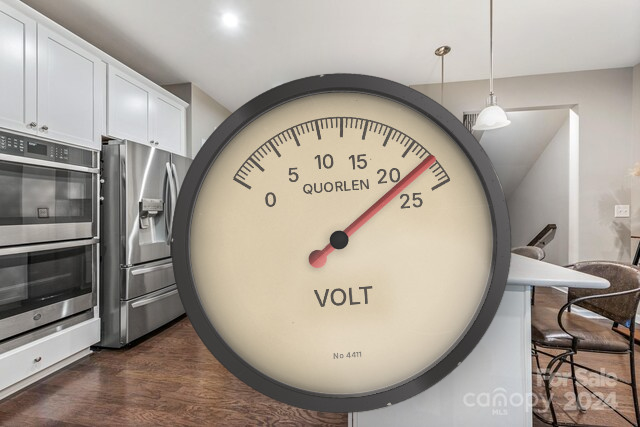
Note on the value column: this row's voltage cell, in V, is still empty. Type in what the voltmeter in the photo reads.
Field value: 22.5 V
